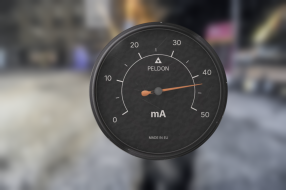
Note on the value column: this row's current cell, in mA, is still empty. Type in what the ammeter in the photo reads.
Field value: 42.5 mA
